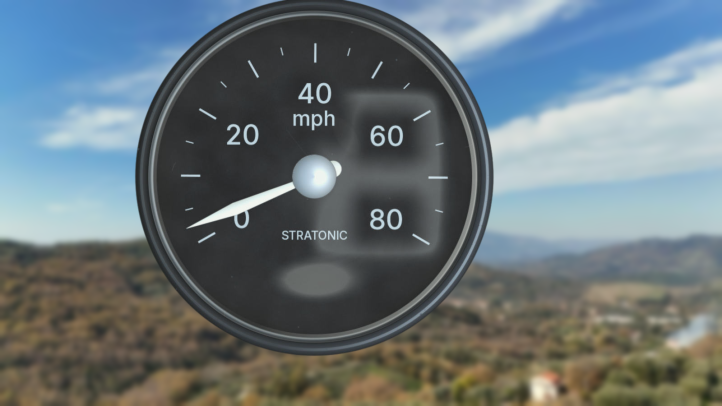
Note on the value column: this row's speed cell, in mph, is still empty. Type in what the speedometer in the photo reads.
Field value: 2.5 mph
